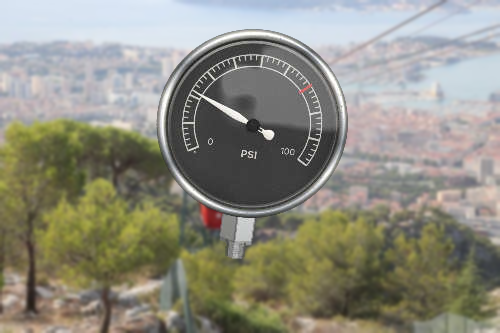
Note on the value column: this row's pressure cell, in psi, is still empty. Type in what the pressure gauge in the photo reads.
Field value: 22 psi
